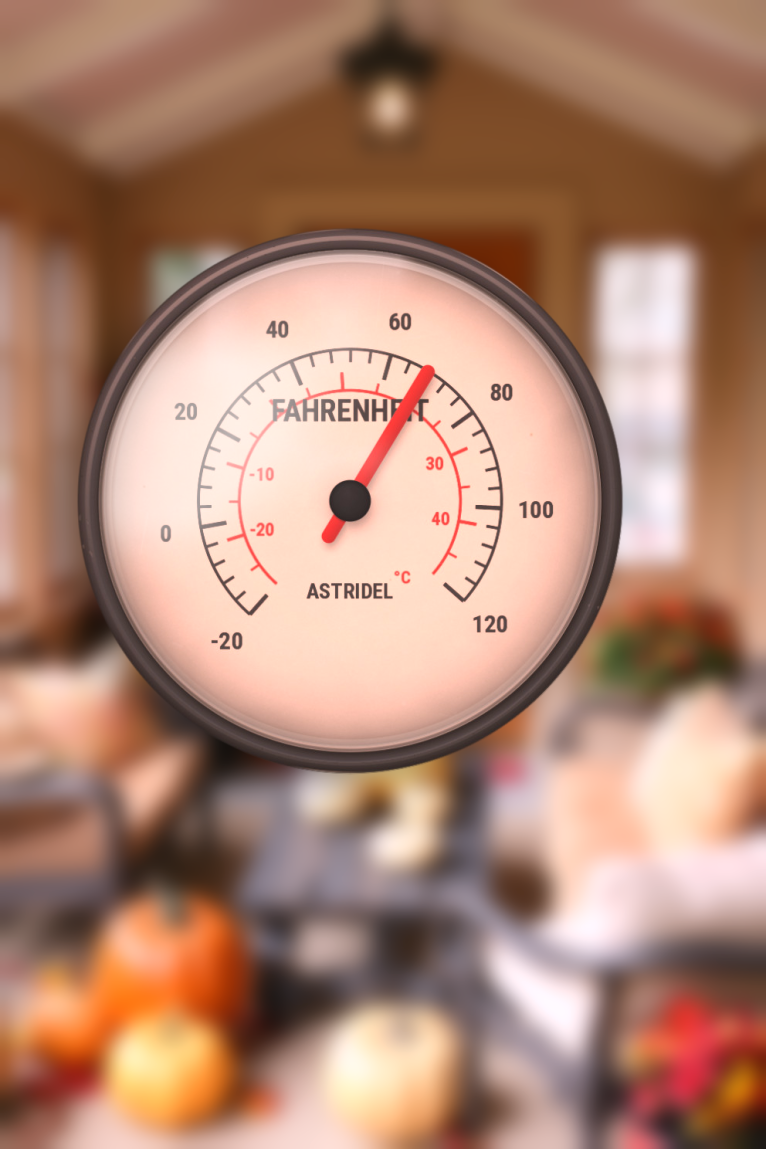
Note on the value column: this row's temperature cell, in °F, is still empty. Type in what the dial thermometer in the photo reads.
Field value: 68 °F
